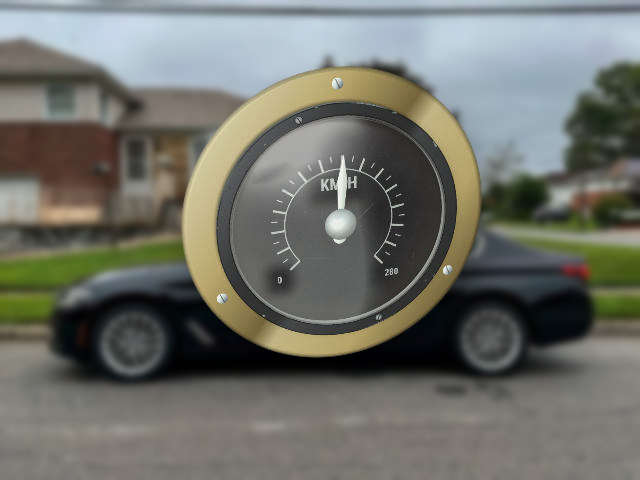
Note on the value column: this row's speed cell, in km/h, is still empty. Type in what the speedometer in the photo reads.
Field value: 140 km/h
